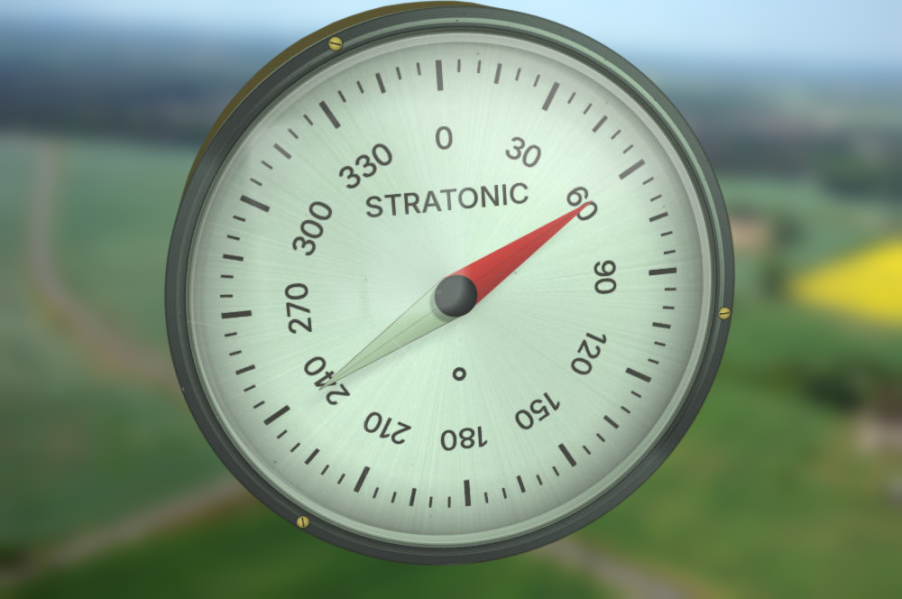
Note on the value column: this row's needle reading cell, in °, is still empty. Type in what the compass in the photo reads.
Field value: 60 °
